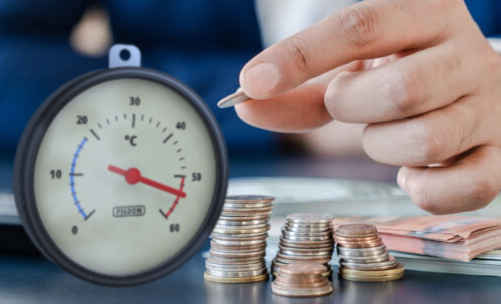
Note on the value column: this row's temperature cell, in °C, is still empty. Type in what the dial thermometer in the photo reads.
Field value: 54 °C
